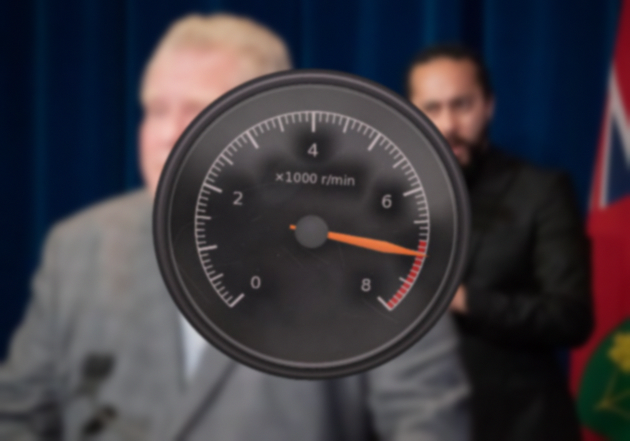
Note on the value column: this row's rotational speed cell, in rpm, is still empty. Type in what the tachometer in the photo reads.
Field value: 7000 rpm
